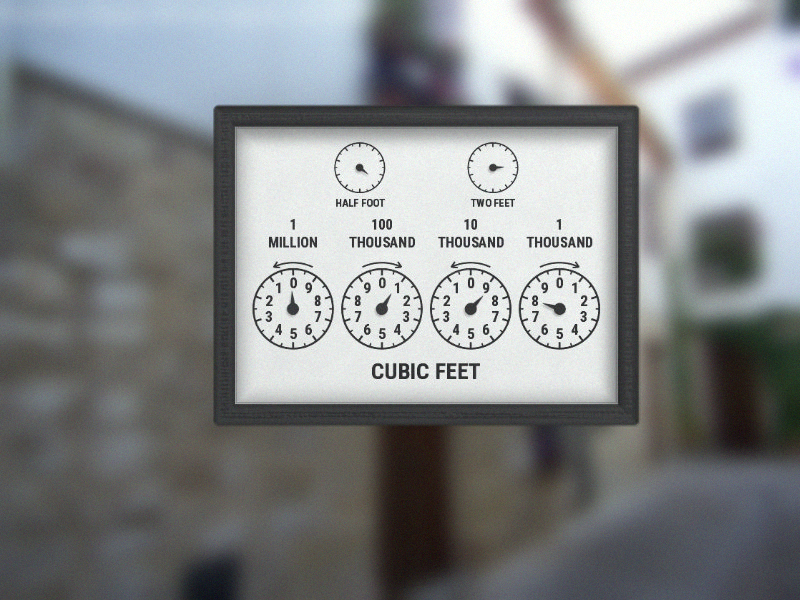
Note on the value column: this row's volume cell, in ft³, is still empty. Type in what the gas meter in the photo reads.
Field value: 8800 ft³
